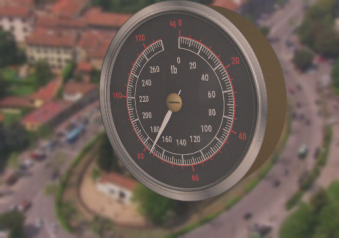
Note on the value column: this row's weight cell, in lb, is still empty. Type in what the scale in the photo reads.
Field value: 170 lb
